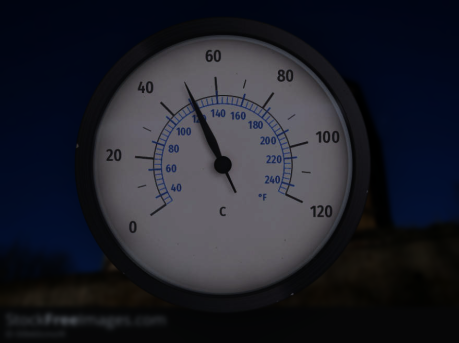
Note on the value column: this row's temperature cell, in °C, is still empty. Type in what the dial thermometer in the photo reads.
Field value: 50 °C
